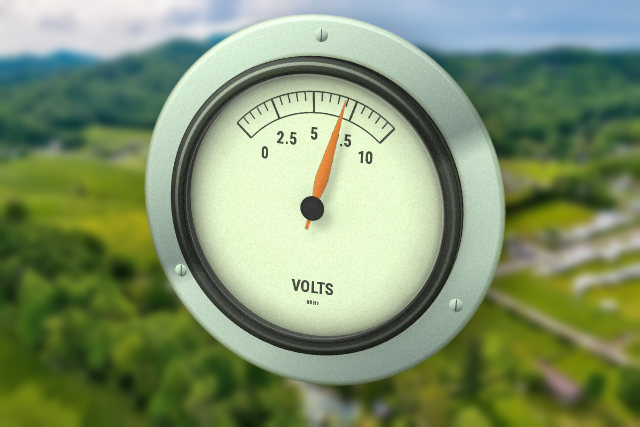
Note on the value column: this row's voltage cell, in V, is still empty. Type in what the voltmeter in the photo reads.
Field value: 7 V
